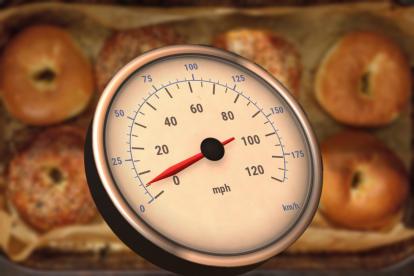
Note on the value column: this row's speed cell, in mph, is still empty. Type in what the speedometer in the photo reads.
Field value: 5 mph
